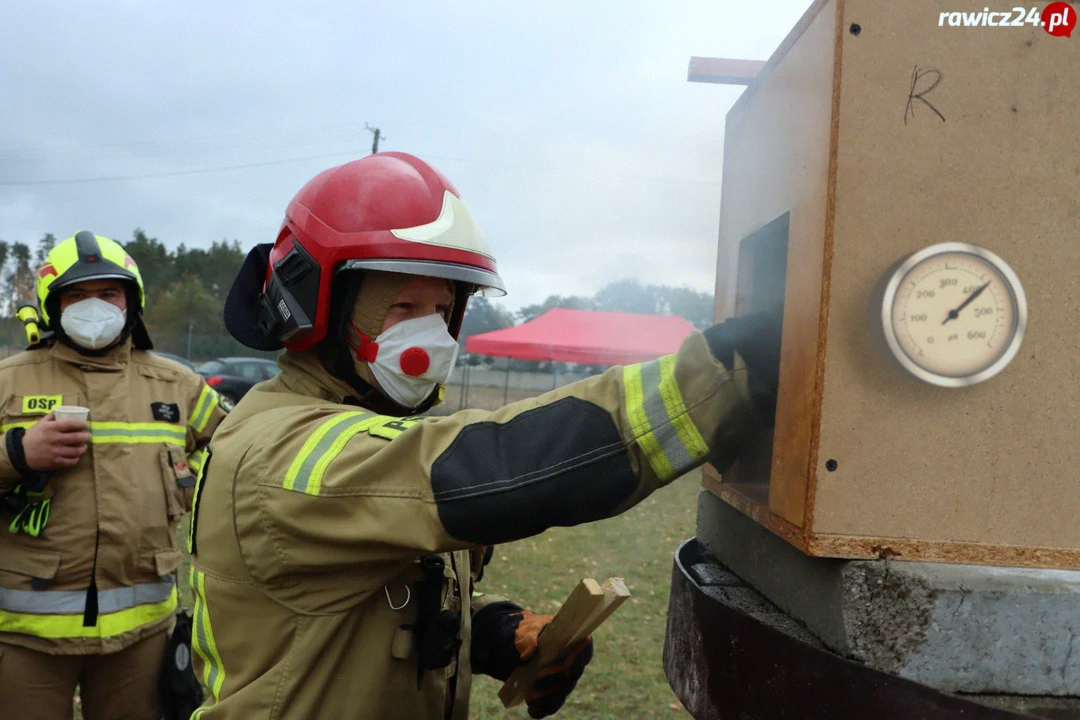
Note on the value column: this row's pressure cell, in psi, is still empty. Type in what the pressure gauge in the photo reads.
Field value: 420 psi
